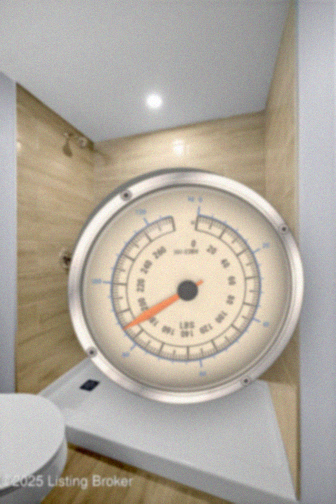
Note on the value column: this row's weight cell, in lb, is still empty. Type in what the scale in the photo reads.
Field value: 190 lb
